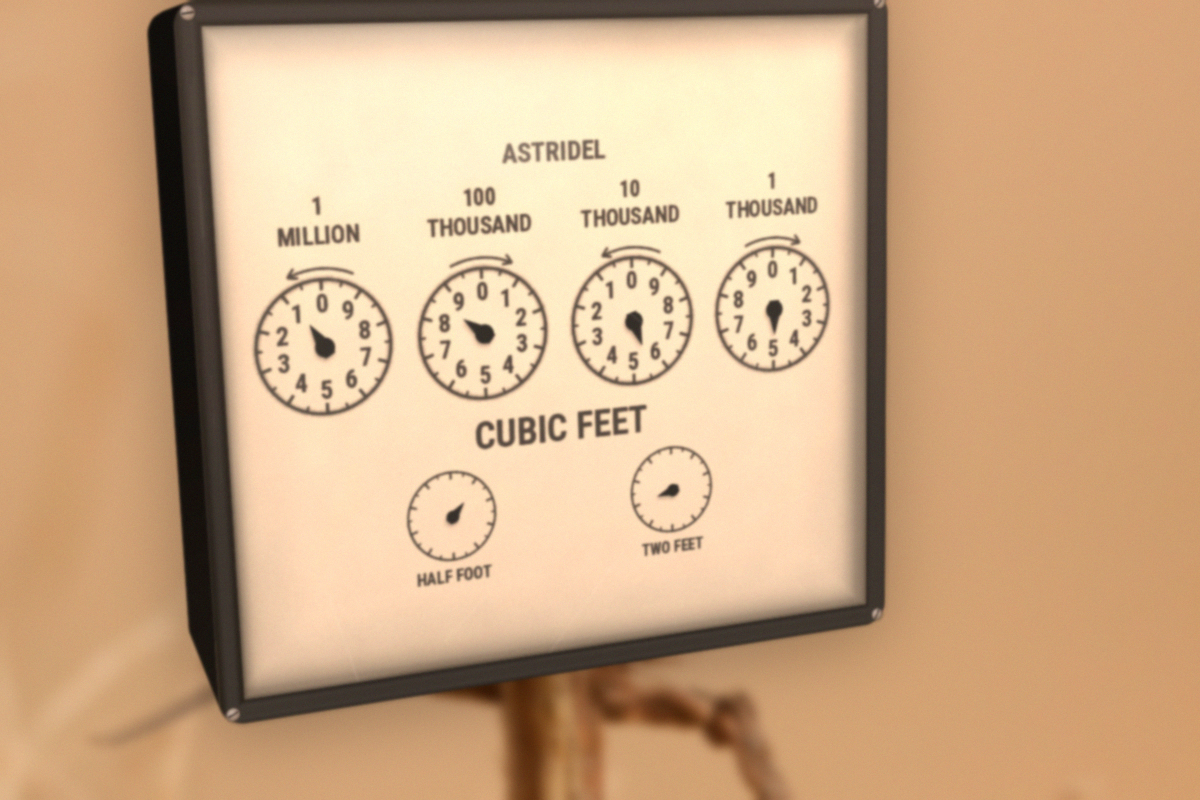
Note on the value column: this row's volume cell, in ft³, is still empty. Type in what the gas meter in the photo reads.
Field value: 85500 ft³
